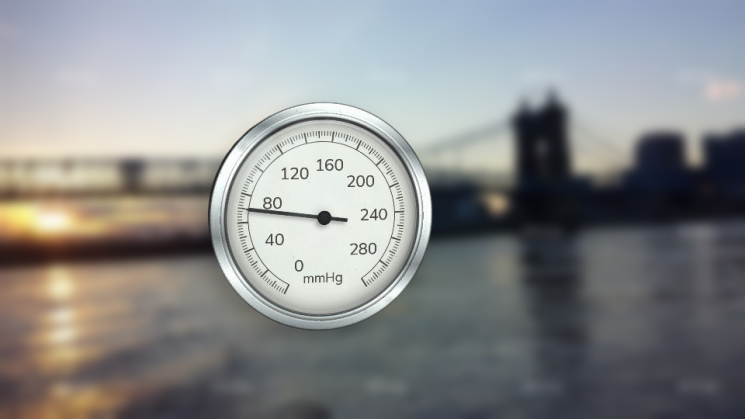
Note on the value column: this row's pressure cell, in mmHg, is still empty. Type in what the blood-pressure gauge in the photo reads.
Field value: 70 mmHg
